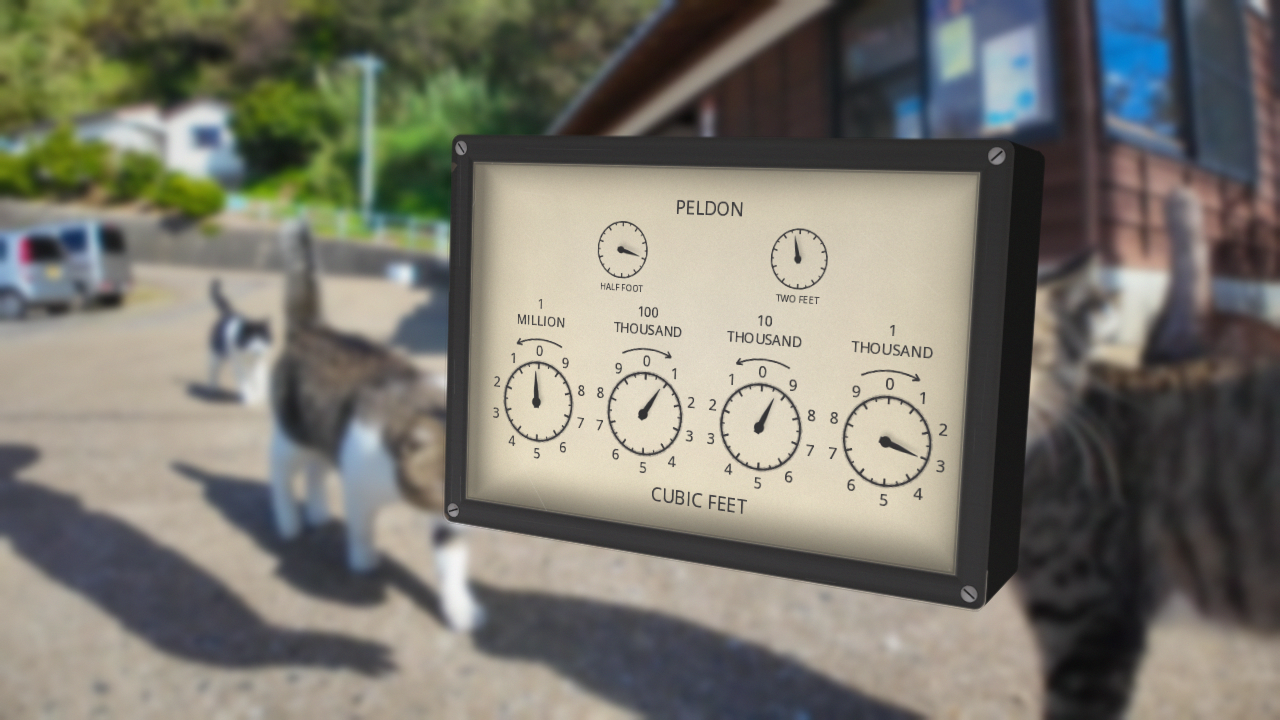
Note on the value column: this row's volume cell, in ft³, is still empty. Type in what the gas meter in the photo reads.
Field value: 9300 ft³
